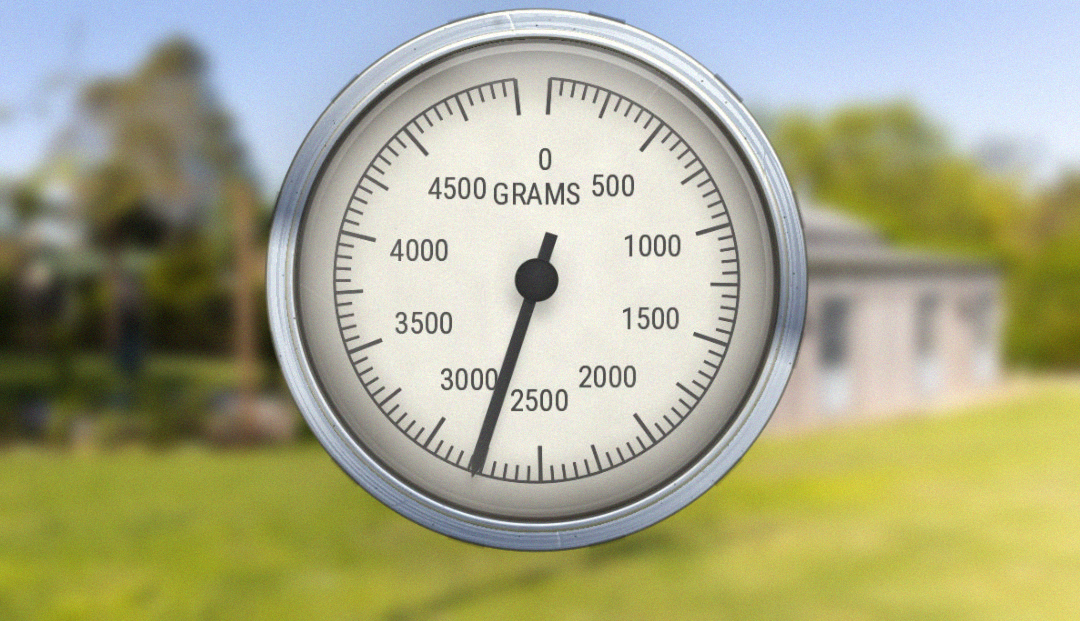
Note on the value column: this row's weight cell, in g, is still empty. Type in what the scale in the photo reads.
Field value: 2775 g
